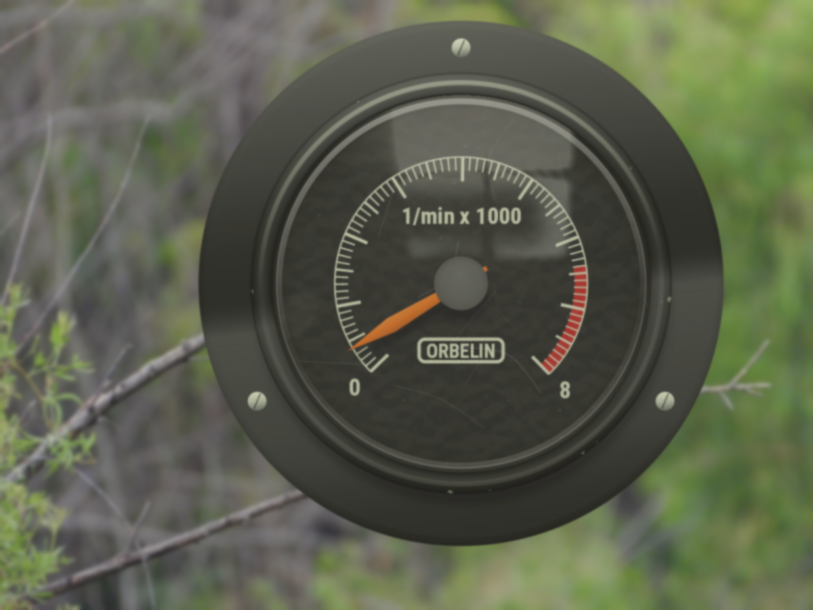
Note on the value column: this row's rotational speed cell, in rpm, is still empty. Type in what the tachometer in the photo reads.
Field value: 400 rpm
